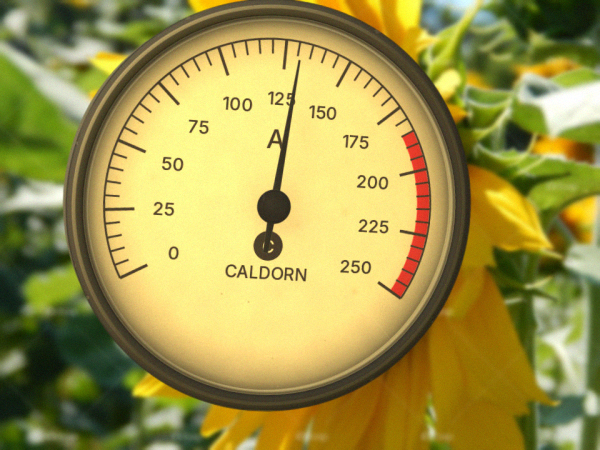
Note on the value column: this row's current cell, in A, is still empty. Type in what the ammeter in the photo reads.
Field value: 130 A
